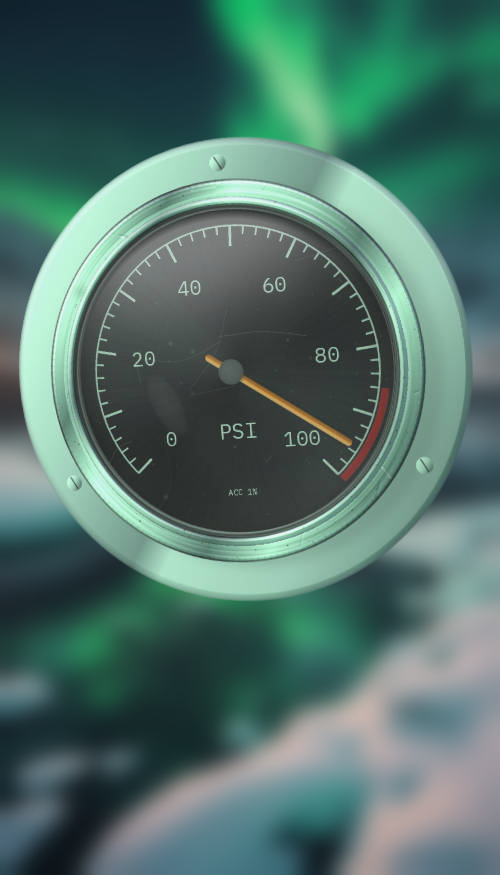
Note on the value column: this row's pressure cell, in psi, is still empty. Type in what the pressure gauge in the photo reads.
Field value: 95 psi
